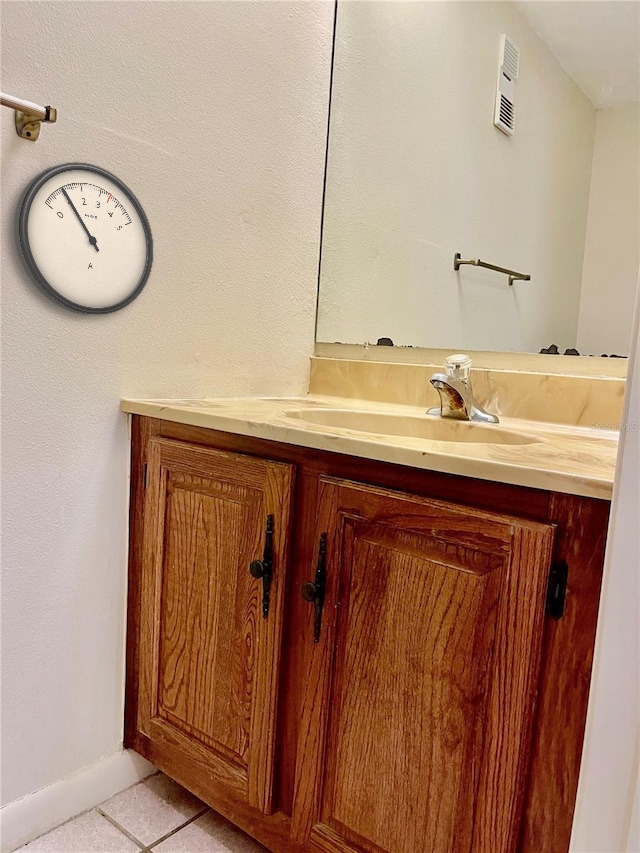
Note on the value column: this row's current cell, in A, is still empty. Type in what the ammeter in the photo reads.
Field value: 1 A
